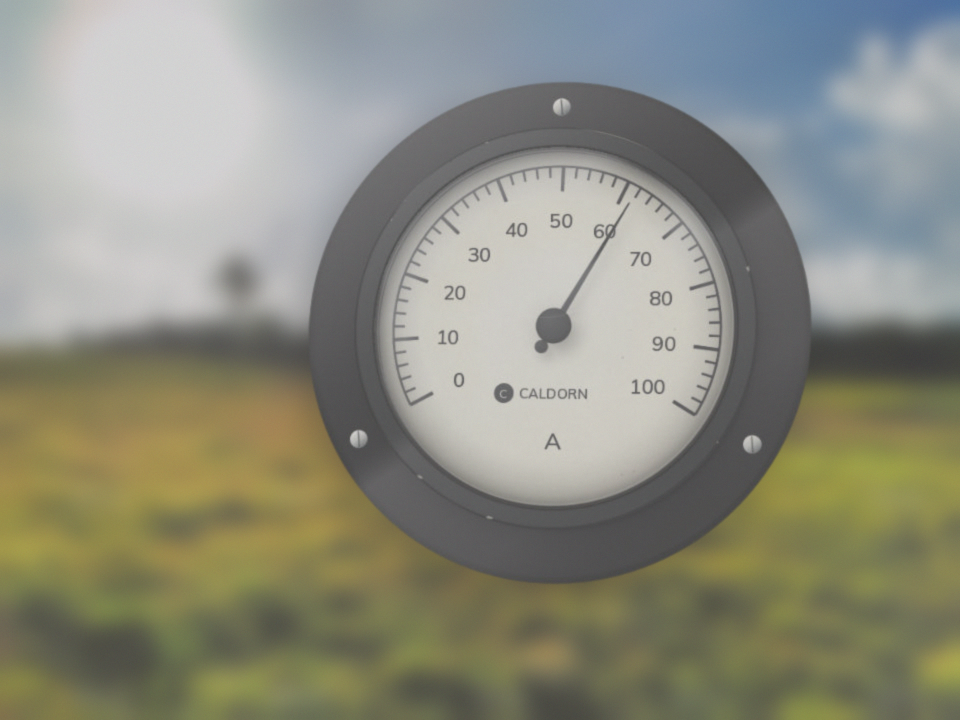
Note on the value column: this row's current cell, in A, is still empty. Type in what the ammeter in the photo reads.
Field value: 62 A
